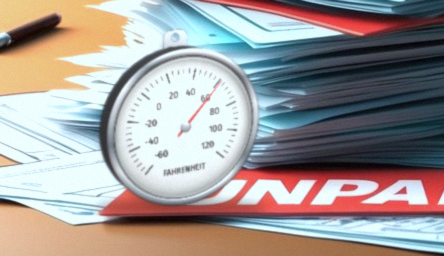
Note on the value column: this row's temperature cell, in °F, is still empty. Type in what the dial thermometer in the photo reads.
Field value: 60 °F
